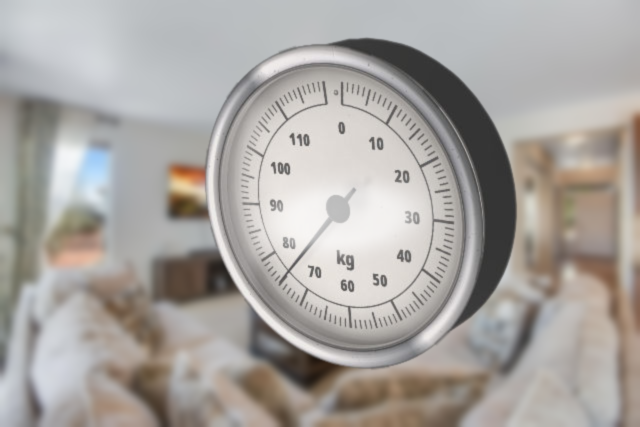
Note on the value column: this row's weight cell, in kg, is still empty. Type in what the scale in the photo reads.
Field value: 75 kg
